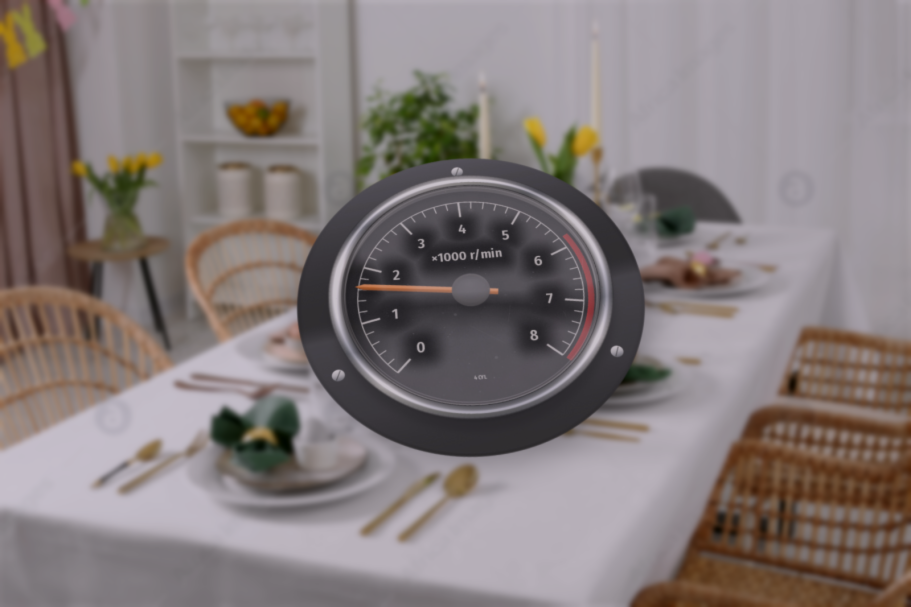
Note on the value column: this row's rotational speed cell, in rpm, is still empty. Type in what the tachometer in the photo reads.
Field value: 1600 rpm
